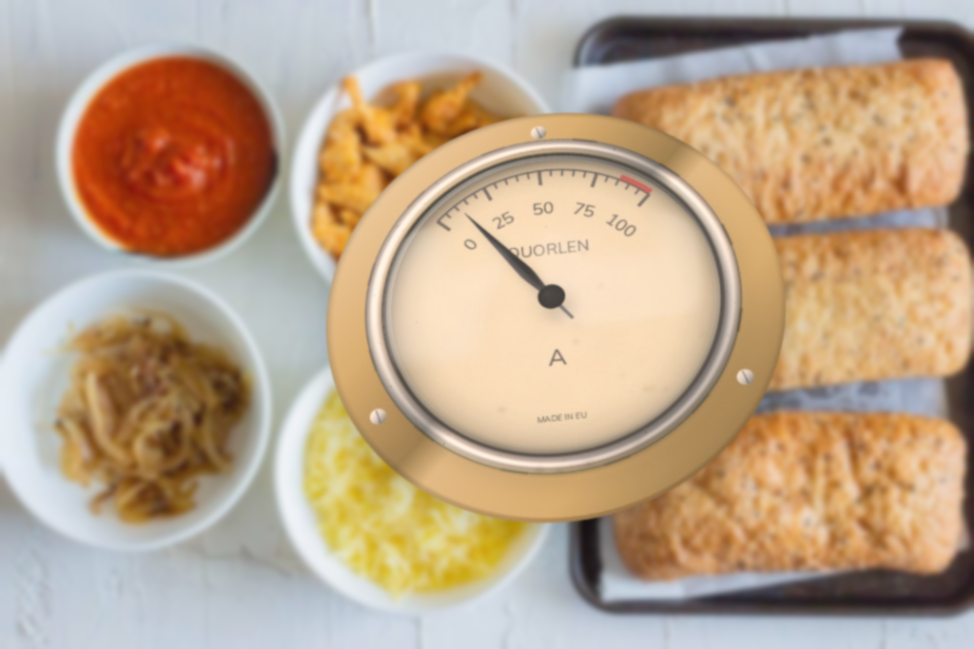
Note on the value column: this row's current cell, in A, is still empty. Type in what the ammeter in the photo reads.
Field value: 10 A
